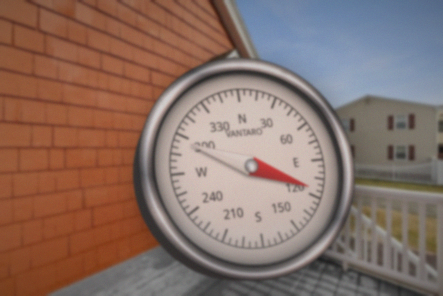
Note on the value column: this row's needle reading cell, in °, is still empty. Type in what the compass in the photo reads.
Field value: 115 °
